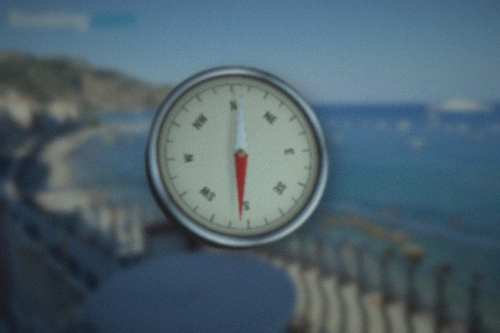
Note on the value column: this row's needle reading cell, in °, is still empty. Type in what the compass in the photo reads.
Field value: 187.5 °
